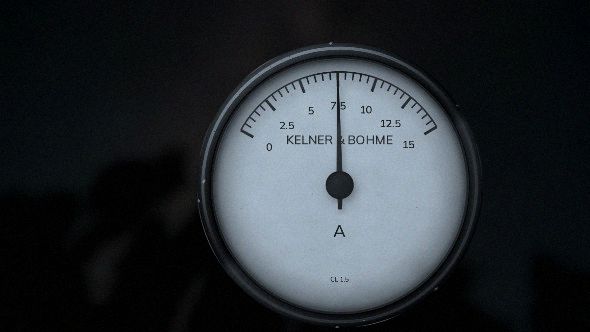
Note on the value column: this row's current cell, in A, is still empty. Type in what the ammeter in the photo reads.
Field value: 7.5 A
